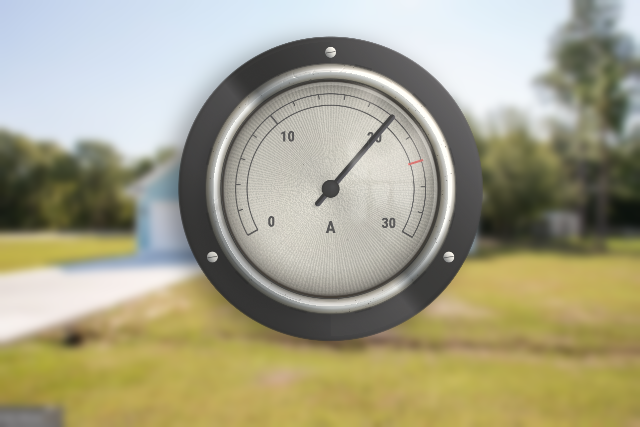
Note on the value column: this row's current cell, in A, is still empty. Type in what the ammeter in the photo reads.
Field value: 20 A
